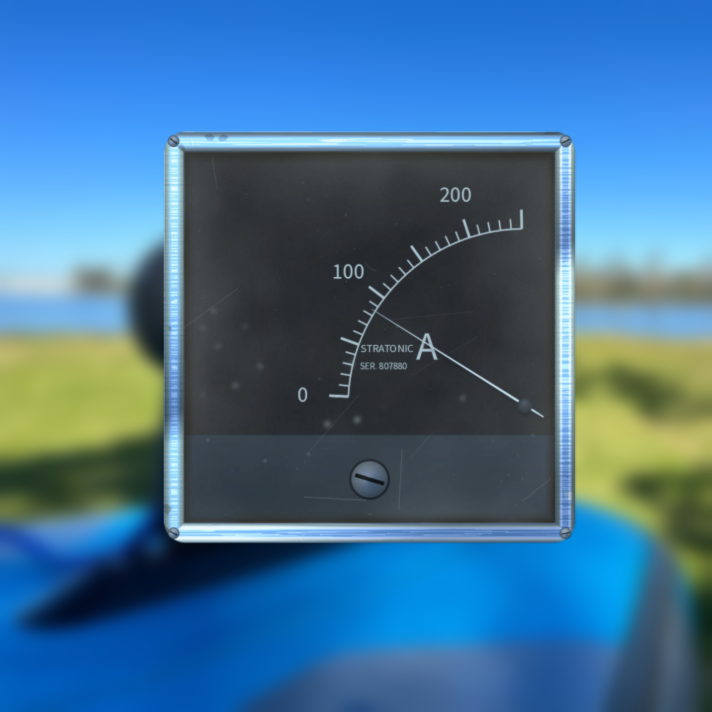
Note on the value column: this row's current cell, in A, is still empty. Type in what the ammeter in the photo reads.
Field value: 85 A
